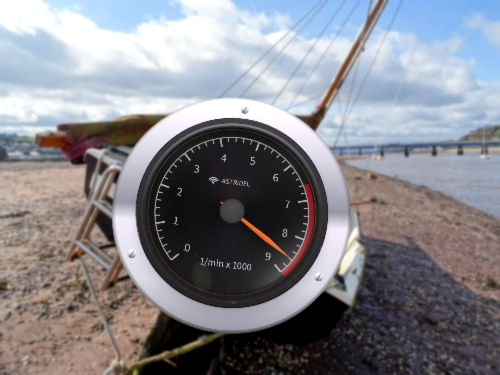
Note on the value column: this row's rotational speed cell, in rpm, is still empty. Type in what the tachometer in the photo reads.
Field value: 8600 rpm
